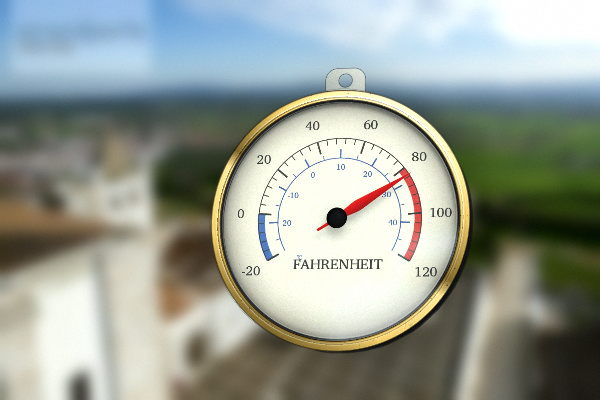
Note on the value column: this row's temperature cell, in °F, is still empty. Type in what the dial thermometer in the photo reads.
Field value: 84 °F
